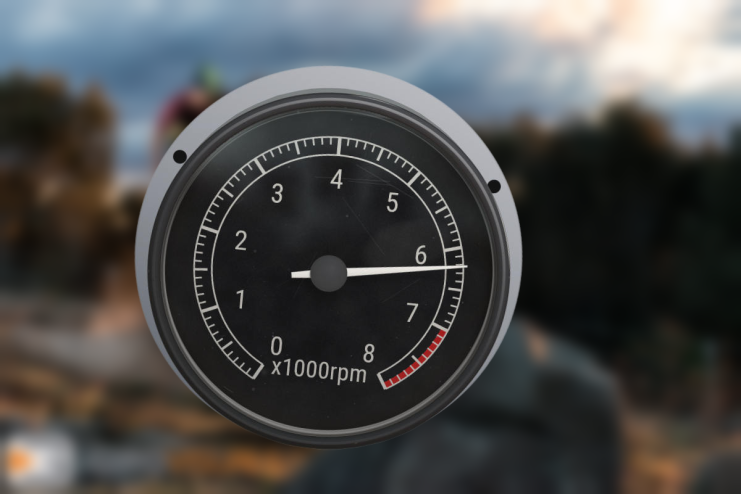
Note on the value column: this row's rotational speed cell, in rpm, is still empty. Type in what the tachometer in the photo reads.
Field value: 6200 rpm
